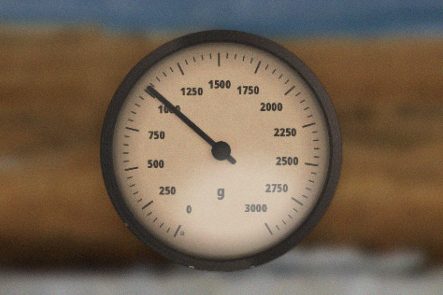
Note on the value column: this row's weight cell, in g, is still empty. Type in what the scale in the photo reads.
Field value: 1025 g
